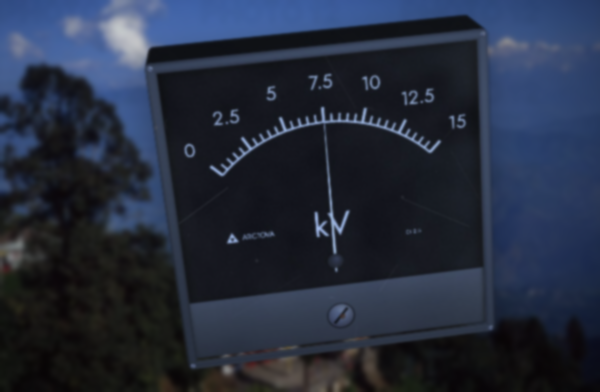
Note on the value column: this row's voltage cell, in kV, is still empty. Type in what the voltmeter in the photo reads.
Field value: 7.5 kV
